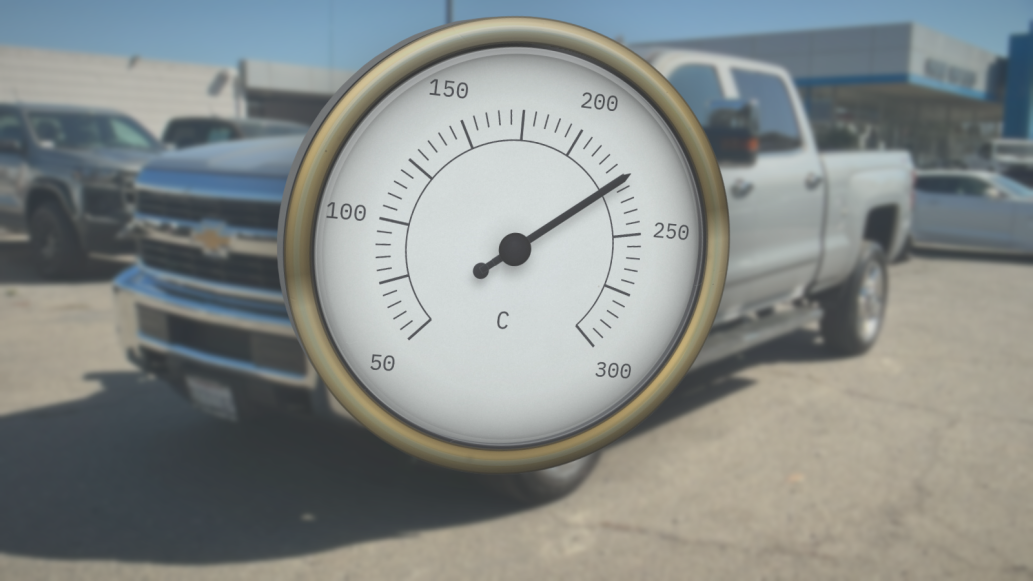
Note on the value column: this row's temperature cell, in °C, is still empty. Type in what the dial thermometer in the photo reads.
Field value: 225 °C
